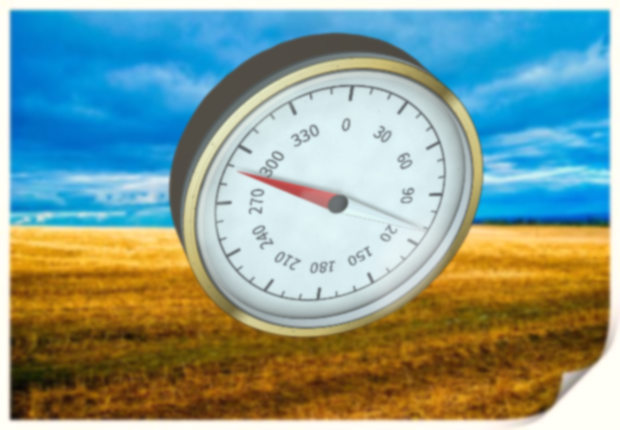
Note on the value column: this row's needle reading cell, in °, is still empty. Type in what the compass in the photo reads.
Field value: 290 °
